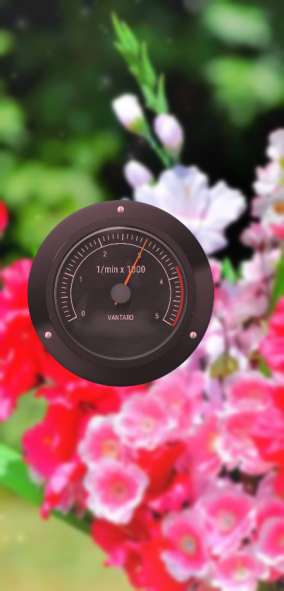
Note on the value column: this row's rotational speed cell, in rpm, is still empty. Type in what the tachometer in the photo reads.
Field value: 3000 rpm
